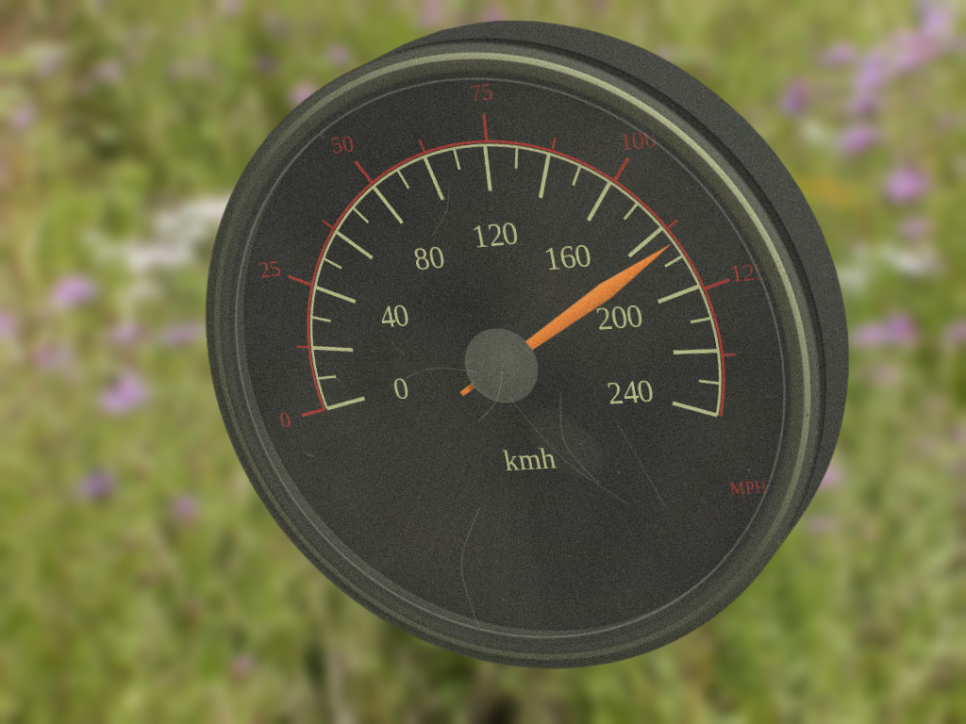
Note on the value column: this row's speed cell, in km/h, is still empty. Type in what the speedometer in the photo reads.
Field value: 185 km/h
